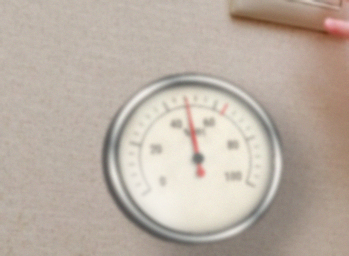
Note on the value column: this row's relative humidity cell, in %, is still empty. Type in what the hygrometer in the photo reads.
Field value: 48 %
